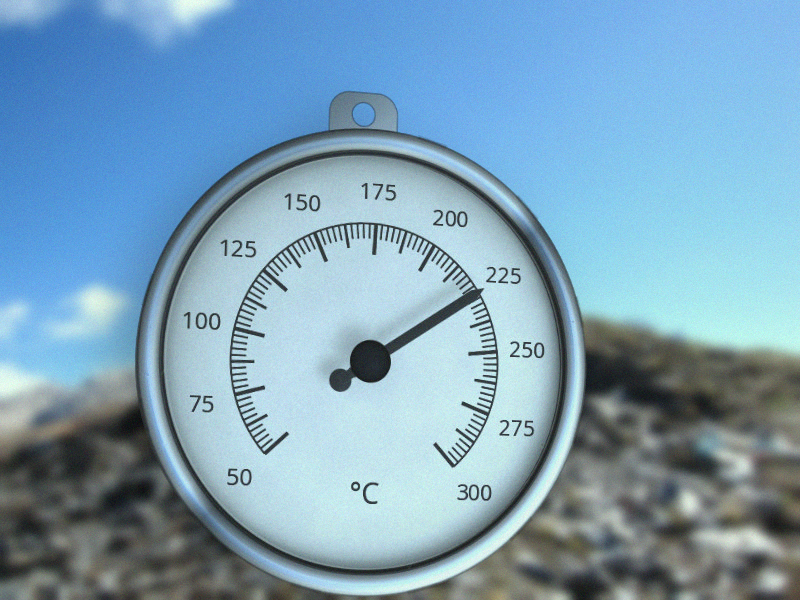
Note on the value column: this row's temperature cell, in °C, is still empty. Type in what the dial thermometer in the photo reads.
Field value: 225 °C
